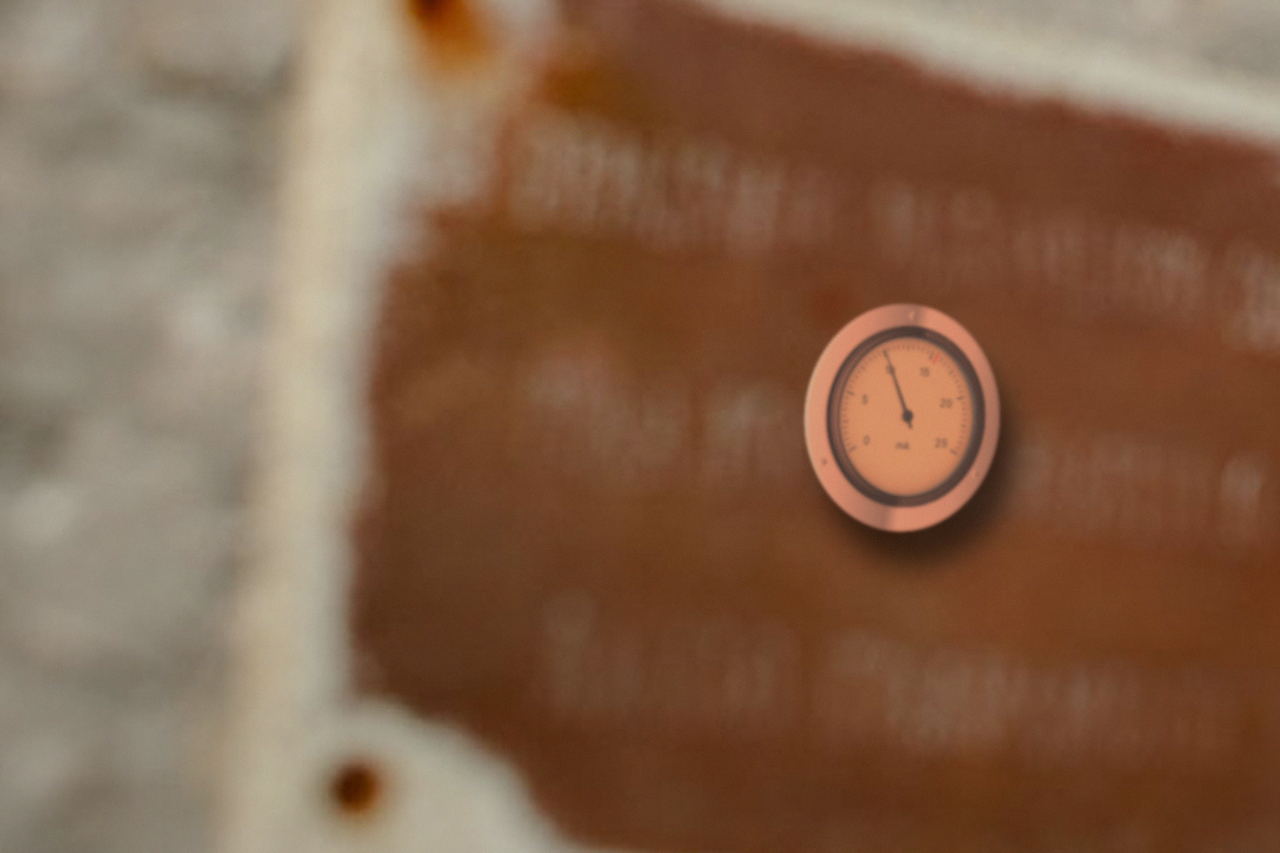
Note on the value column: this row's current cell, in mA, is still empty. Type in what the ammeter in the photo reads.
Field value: 10 mA
